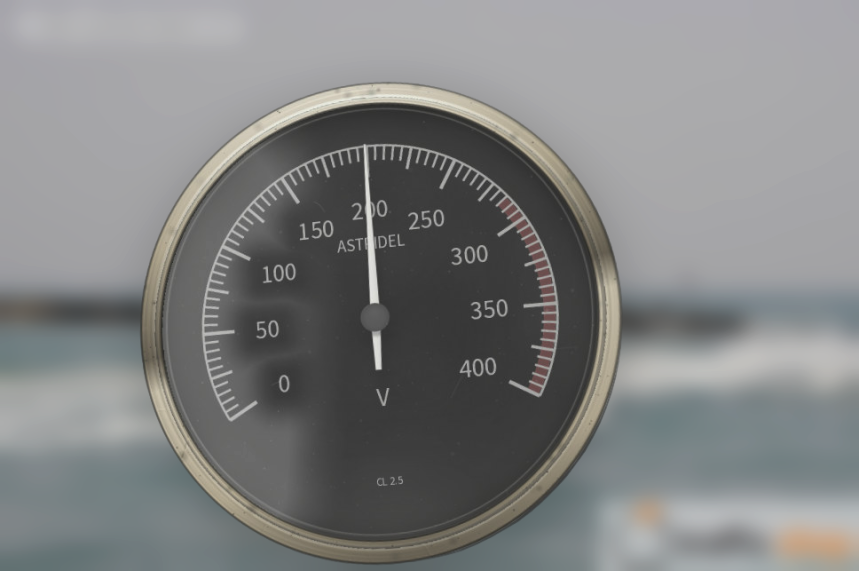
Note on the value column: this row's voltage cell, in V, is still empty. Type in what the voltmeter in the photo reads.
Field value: 200 V
